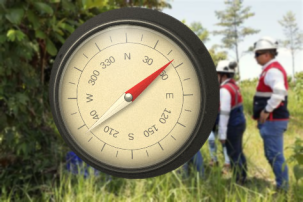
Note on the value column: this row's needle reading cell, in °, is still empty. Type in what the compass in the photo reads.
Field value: 52.5 °
